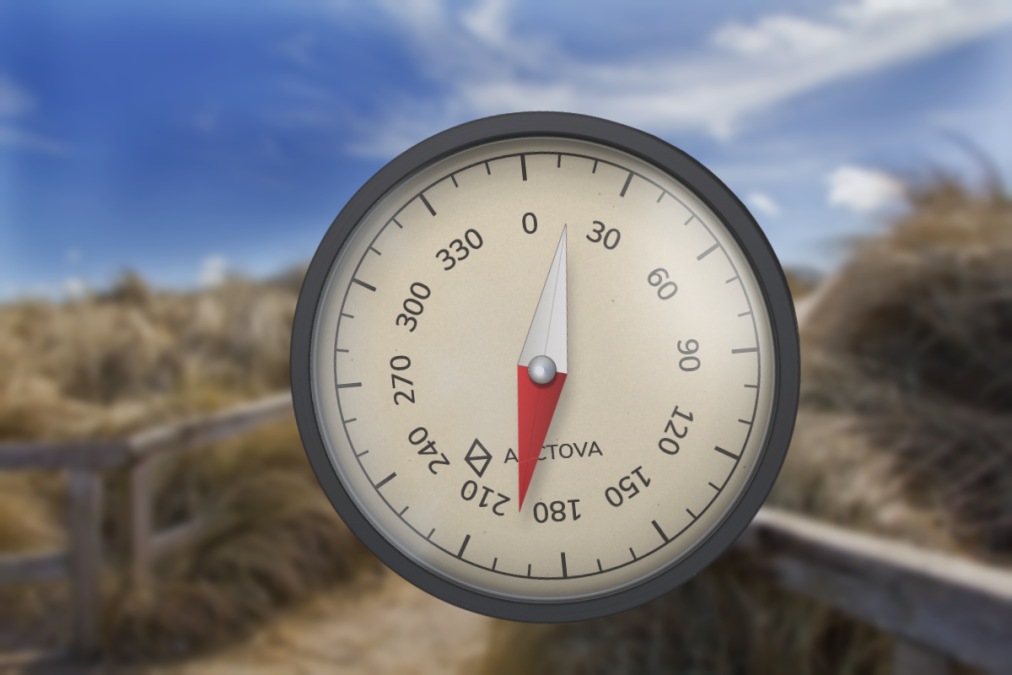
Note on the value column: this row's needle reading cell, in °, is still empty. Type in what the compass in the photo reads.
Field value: 195 °
